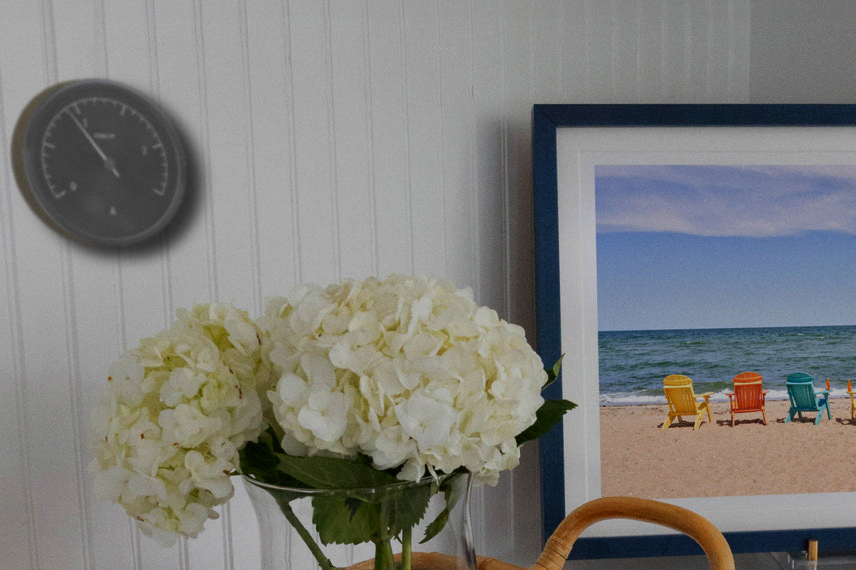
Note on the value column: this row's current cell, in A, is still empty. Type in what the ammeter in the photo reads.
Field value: 0.9 A
